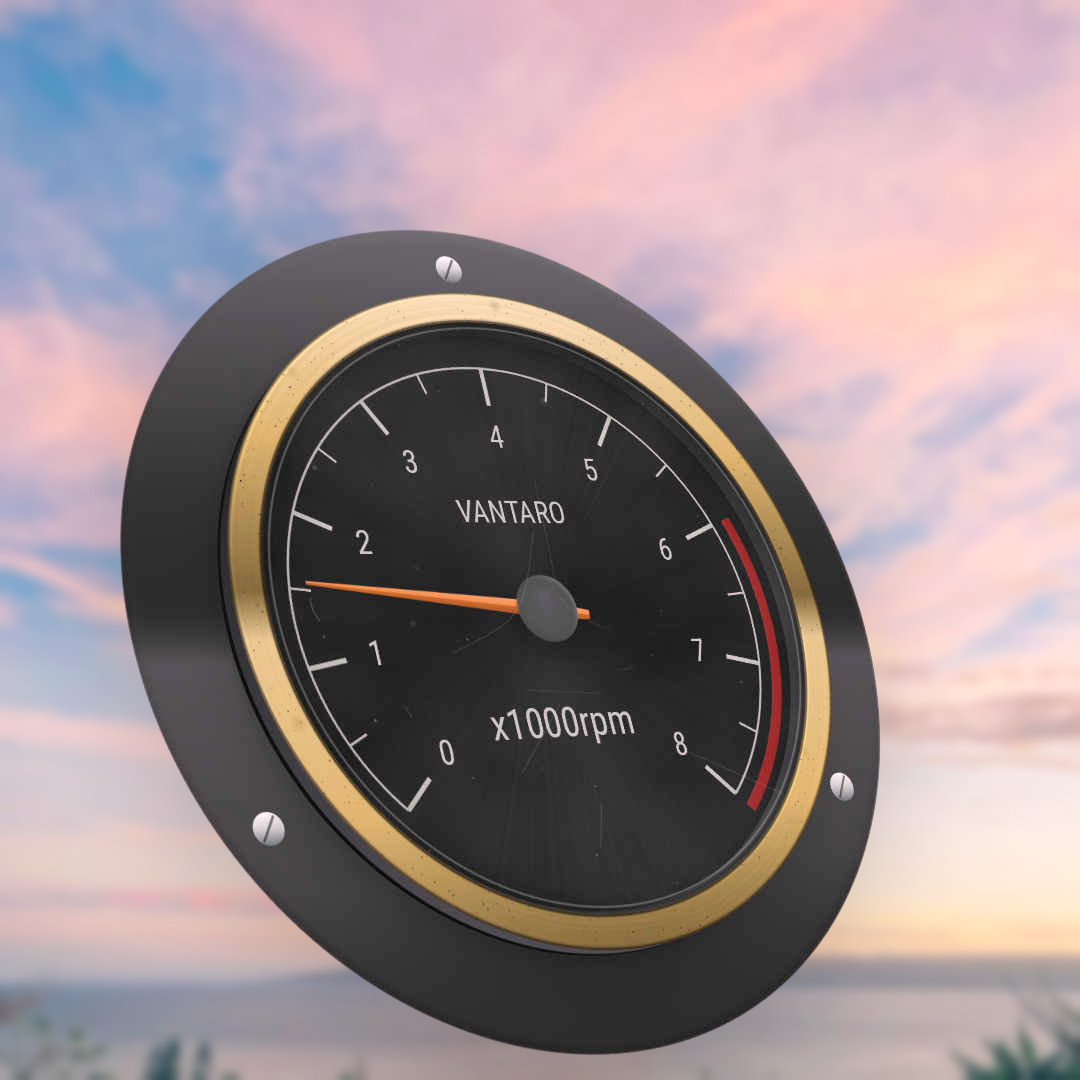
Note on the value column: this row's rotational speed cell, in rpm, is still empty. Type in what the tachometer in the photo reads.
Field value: 1500 rpm
